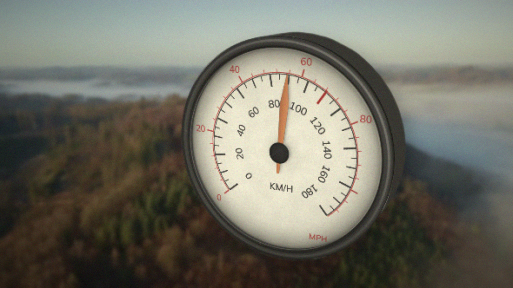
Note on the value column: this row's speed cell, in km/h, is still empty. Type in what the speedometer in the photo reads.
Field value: 90 km/h
